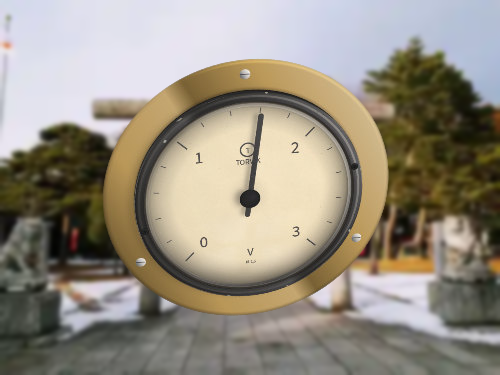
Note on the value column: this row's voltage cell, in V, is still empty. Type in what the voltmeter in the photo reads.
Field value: 1.6 V
